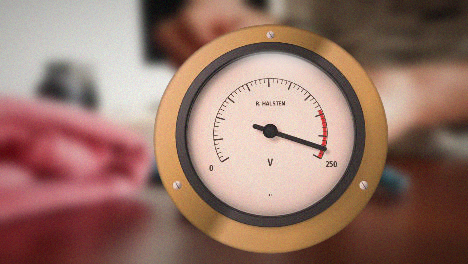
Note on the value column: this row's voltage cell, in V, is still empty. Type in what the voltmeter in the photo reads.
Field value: 240 V
